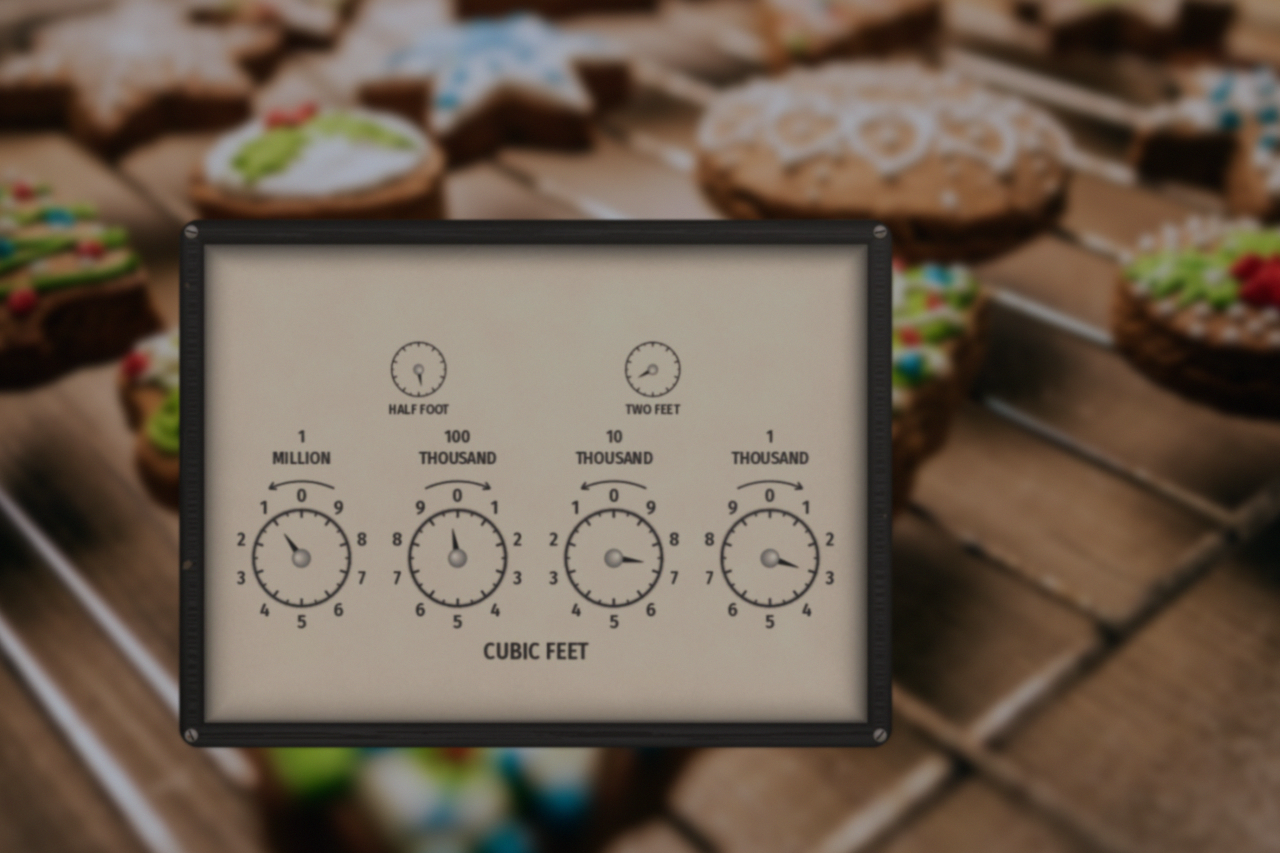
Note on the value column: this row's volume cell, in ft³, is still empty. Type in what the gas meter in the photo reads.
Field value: 97300 ft³
